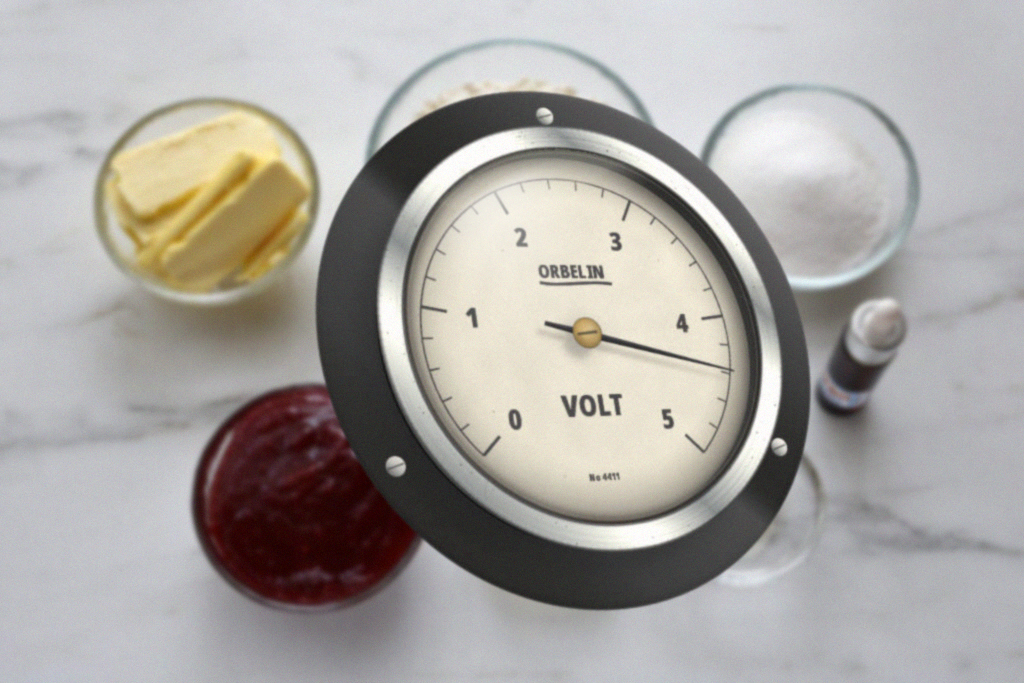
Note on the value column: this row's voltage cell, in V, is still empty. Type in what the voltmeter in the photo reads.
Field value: 4.4 V
